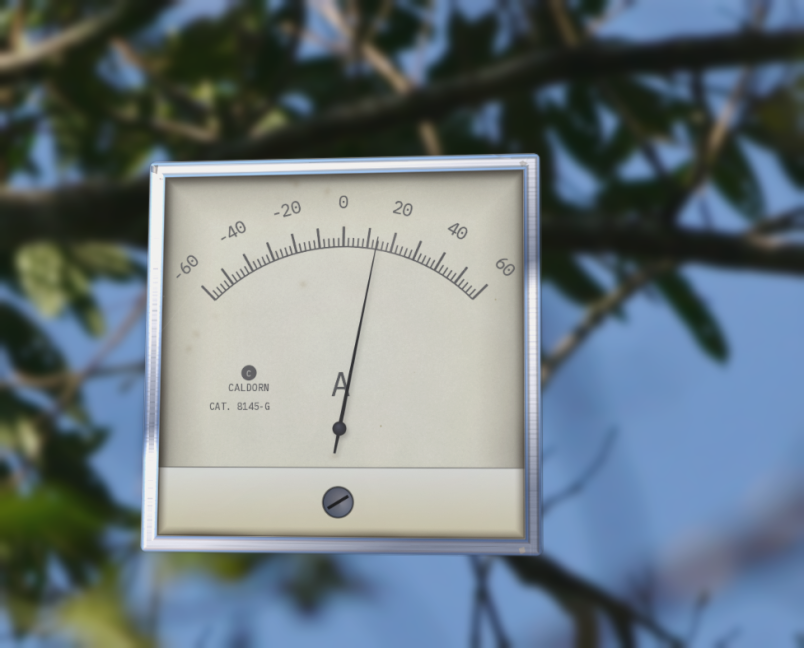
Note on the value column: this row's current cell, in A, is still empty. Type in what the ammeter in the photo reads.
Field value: 14 A
